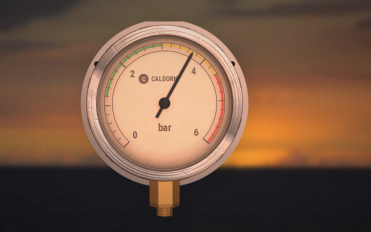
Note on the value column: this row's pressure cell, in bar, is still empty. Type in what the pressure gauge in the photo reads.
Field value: 3.7 bar
